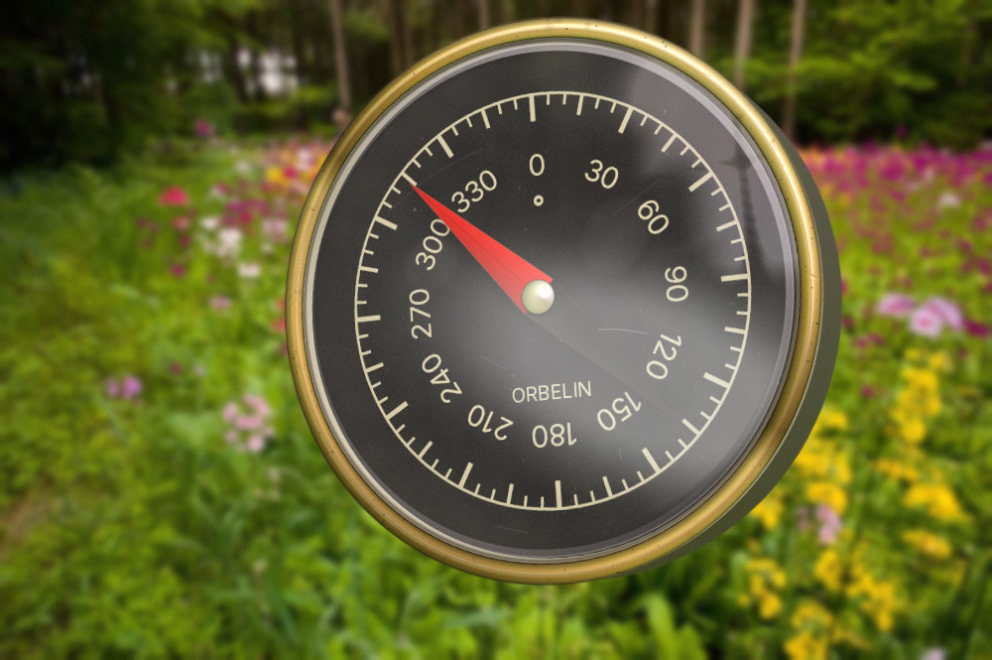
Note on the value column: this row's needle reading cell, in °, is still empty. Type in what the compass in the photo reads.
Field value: 315 °
